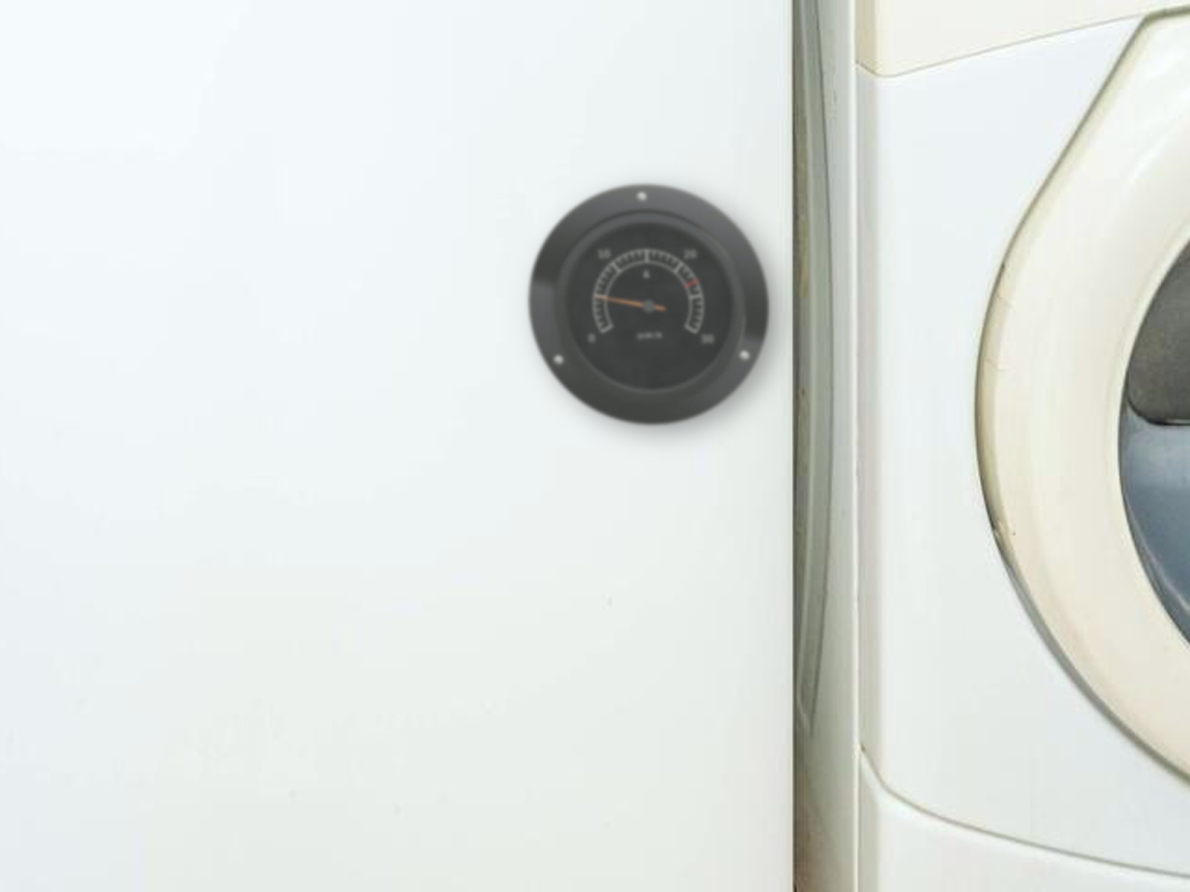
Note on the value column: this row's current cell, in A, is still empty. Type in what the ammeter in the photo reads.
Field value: 5 A
